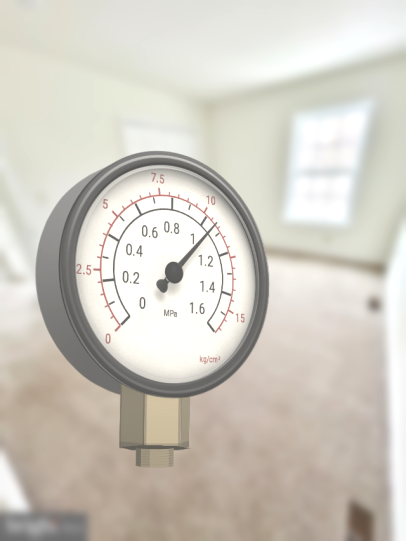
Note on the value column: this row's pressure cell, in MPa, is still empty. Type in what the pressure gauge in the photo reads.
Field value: 1.05 MPa
